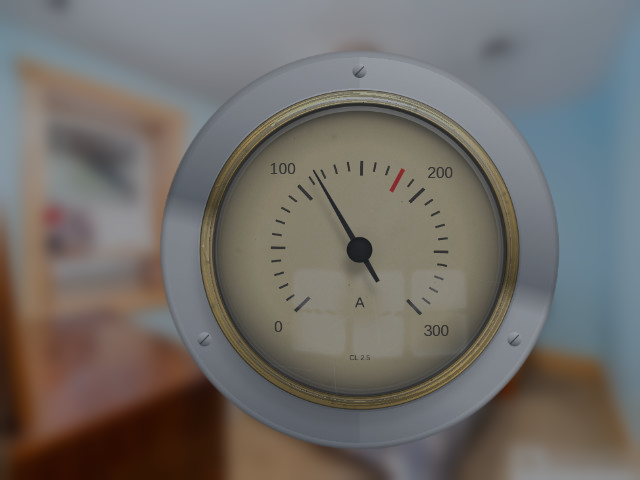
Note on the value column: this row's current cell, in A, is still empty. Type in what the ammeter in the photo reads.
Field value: 115 A
